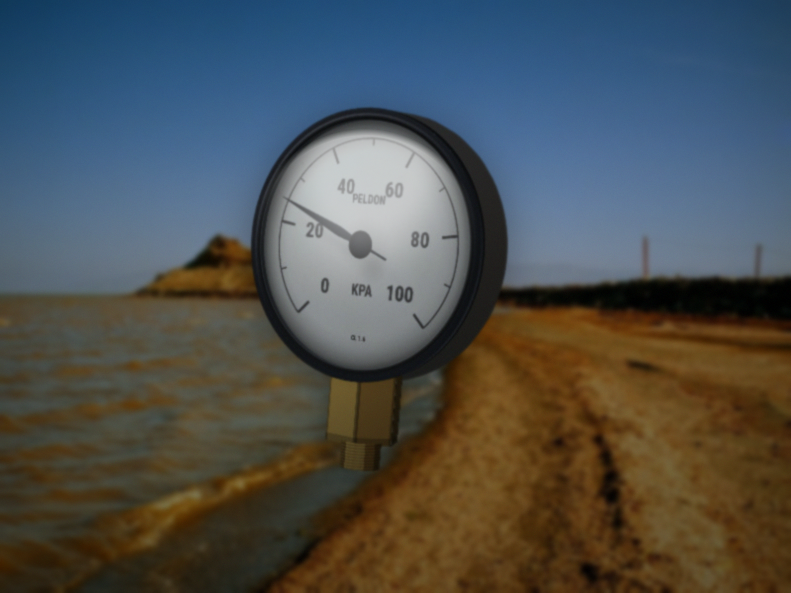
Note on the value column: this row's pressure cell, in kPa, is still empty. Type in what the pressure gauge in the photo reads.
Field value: 25 kPa
